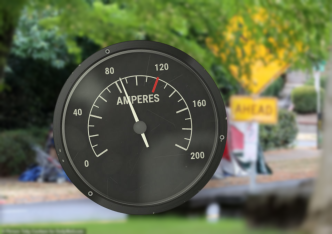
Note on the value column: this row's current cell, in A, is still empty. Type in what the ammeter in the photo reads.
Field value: 85 A
